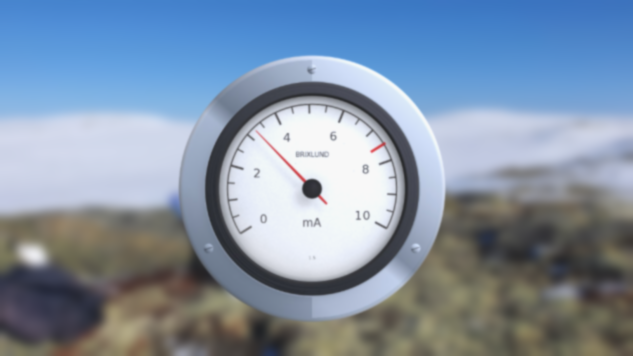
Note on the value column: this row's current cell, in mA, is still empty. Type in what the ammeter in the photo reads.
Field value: 3.25 mA
